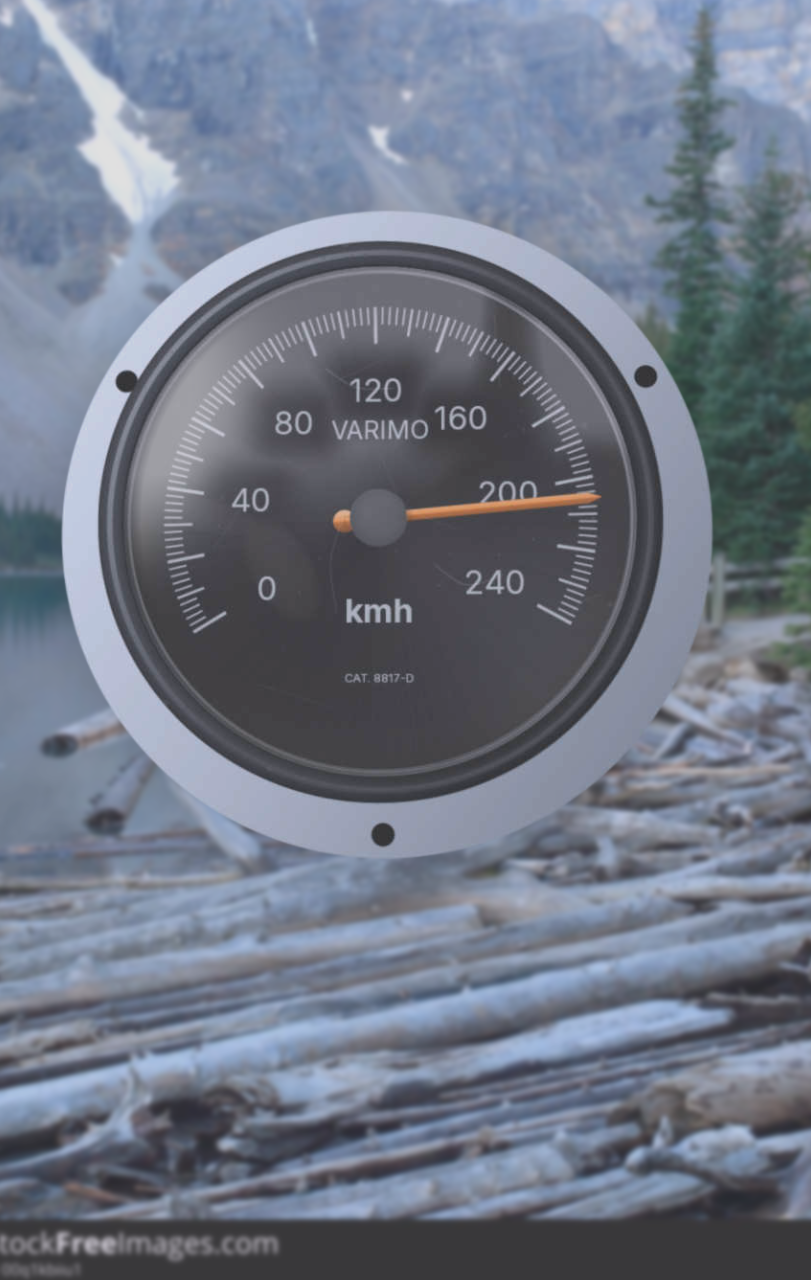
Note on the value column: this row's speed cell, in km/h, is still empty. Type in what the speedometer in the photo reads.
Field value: 206 km/h
